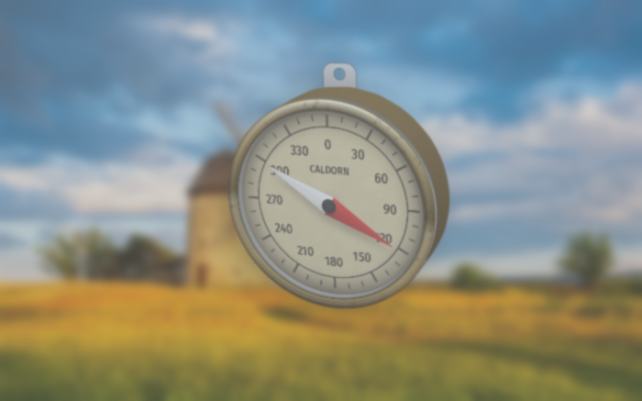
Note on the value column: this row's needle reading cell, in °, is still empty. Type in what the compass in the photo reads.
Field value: 120 °
